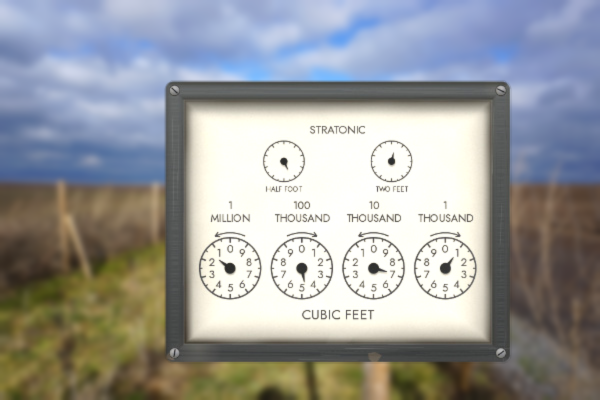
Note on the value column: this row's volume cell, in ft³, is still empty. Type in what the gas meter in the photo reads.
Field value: 147100 ft³
